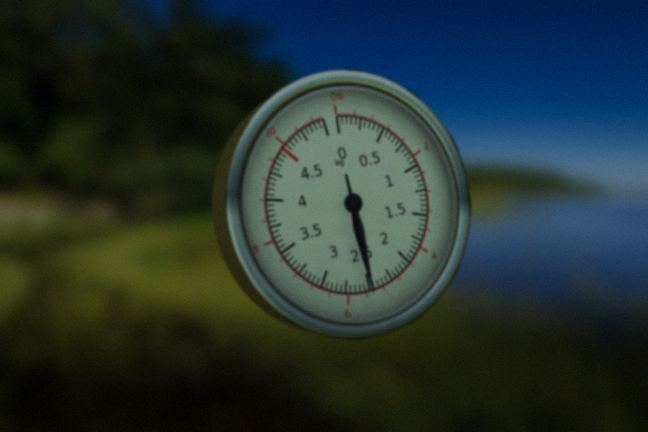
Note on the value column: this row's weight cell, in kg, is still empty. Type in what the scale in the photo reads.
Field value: 2.5 kg
